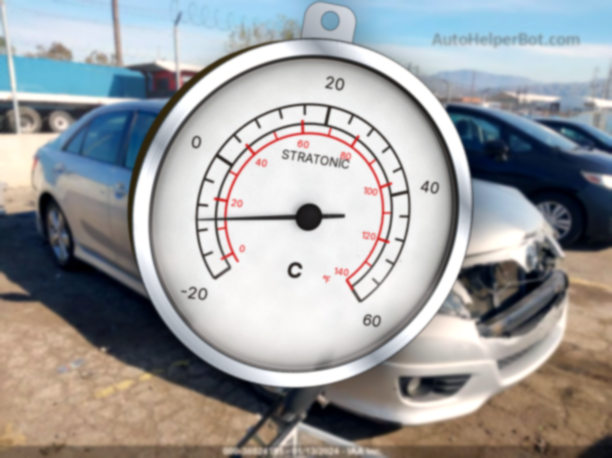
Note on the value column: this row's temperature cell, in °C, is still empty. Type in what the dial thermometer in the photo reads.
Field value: -10 °C
